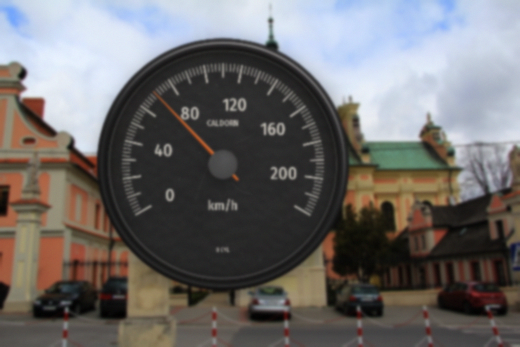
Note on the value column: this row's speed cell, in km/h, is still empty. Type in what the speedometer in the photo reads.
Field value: 70 km/h
